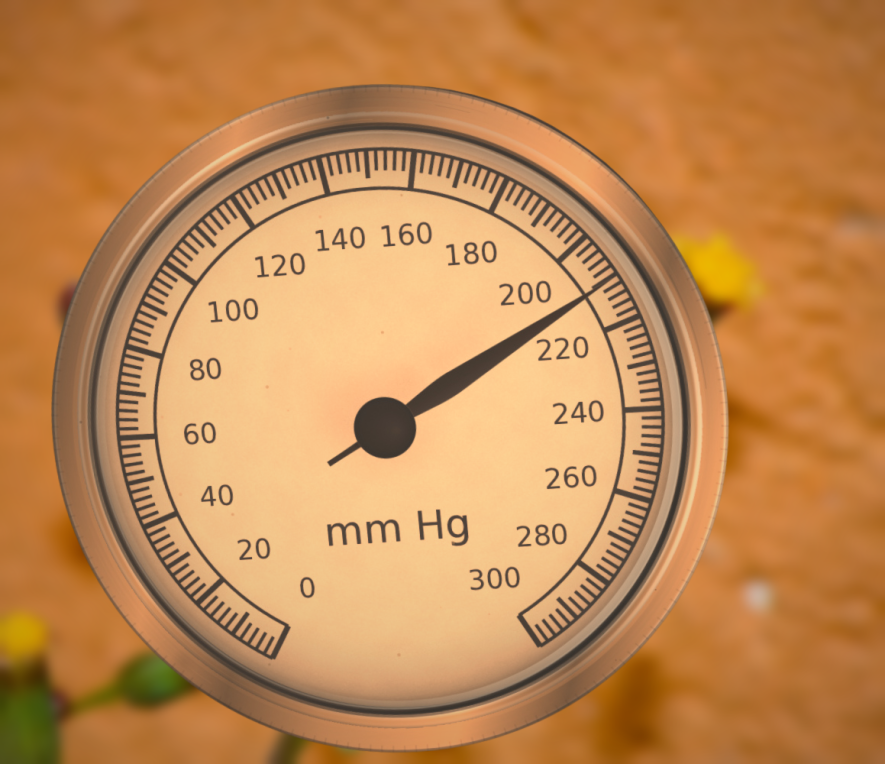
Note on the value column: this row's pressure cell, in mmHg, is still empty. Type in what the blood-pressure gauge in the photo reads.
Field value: 210 mmHg
